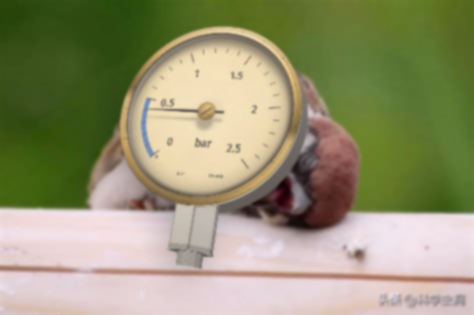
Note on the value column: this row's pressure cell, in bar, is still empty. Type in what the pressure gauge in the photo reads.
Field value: 0.4 bar
